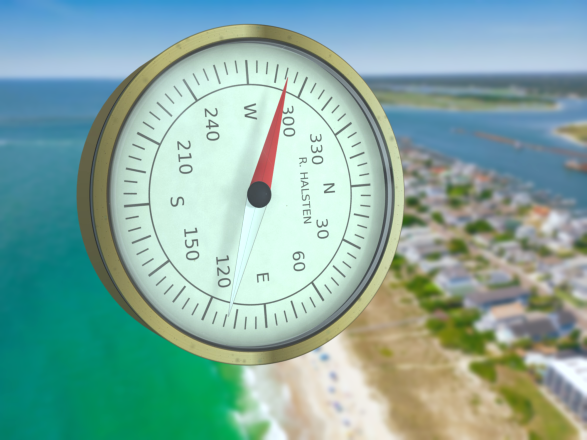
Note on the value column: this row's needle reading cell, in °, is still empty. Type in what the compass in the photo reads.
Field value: 290 °
